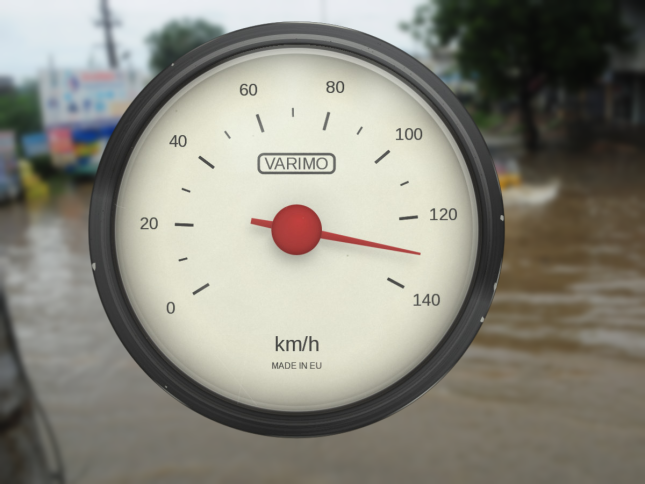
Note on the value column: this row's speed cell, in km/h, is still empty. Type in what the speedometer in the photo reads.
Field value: 130 km/h
